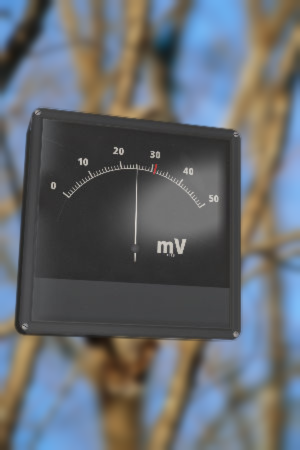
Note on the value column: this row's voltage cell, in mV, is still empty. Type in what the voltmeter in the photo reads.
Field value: 25 mV
